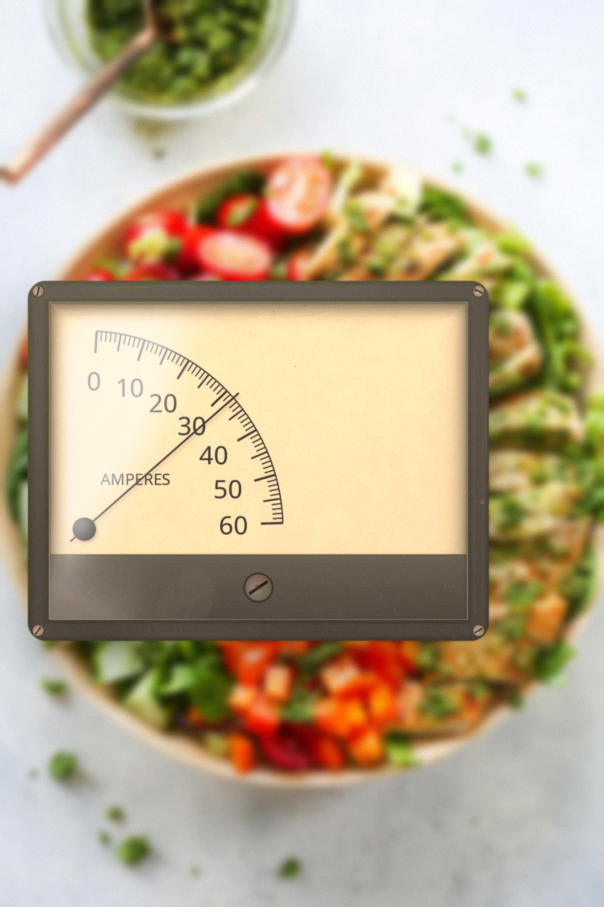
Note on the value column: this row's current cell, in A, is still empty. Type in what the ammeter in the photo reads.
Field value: 32 A
